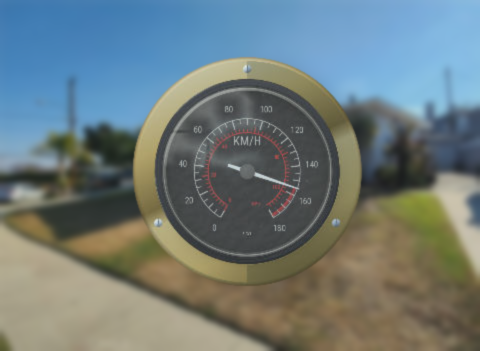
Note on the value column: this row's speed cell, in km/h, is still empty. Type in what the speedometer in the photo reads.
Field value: 155 km/h
